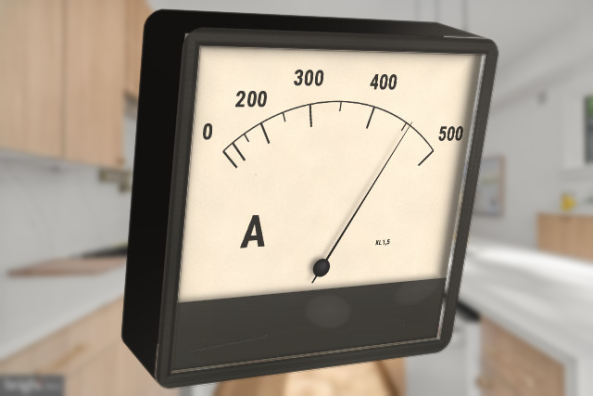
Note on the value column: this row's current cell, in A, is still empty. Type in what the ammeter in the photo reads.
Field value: 450 A
